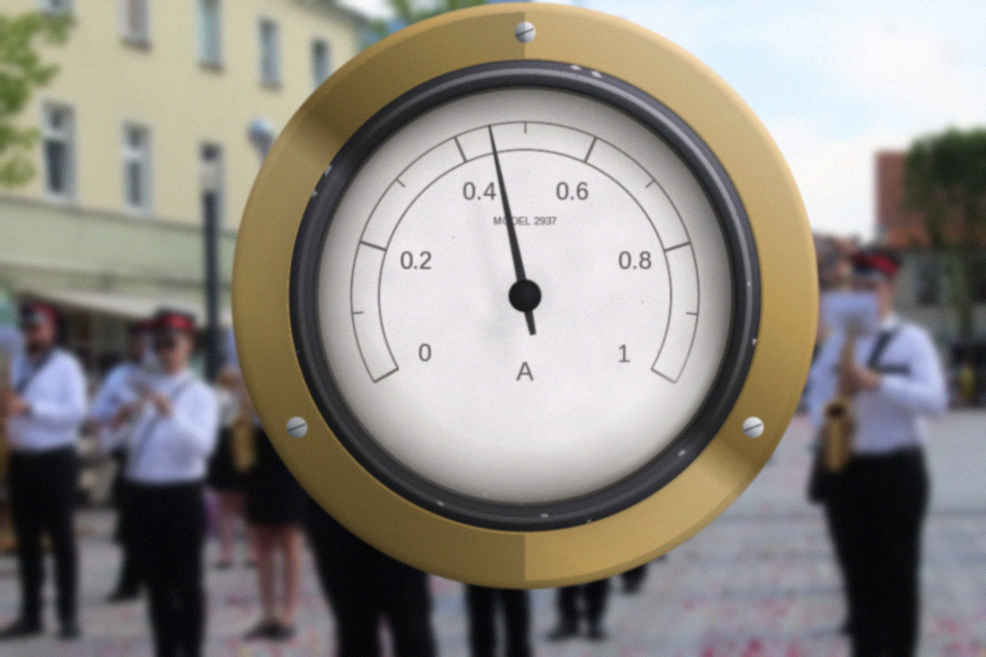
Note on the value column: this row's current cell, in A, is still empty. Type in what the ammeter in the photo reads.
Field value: 0.45 A
